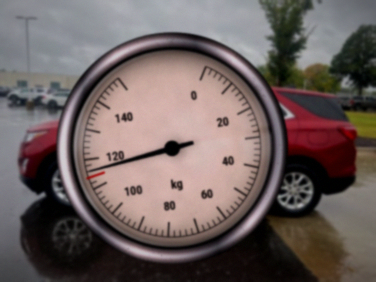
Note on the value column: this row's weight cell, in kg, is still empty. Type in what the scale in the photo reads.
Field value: 116 kg
